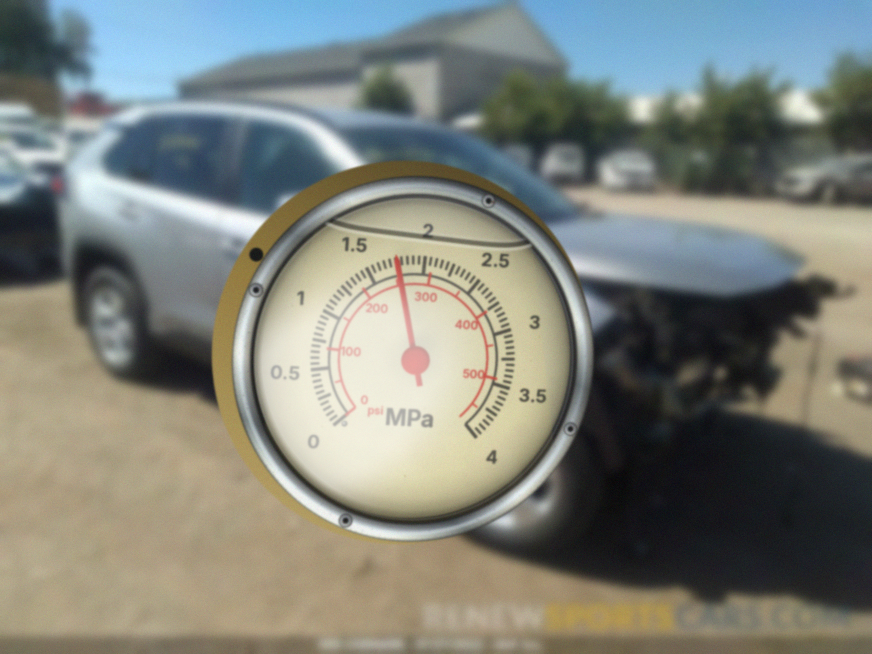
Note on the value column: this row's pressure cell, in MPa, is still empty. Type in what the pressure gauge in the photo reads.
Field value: 1.75 MPa
